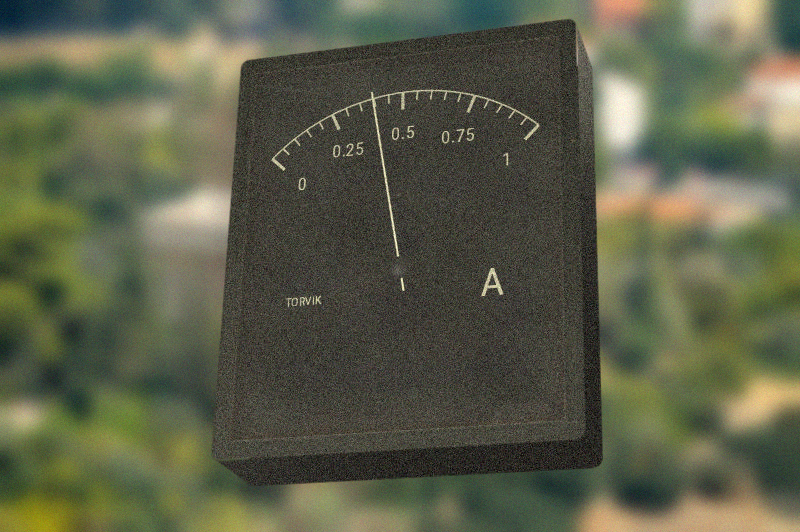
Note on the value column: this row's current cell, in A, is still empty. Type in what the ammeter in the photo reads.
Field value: 0.4 A
